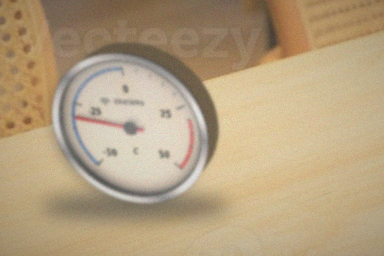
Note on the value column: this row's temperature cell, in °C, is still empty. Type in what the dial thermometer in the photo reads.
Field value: -30 °C
